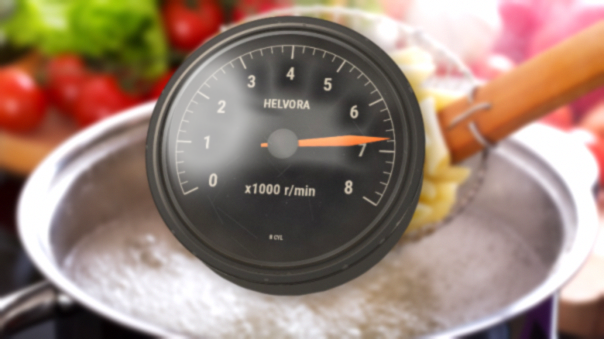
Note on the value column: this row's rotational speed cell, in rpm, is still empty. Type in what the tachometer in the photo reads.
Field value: 6800 rpm
